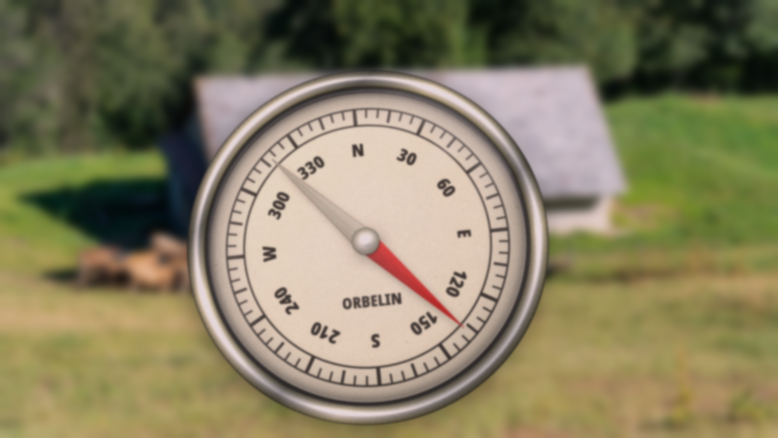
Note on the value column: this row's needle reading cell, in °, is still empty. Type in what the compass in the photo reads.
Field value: 137.5 °
